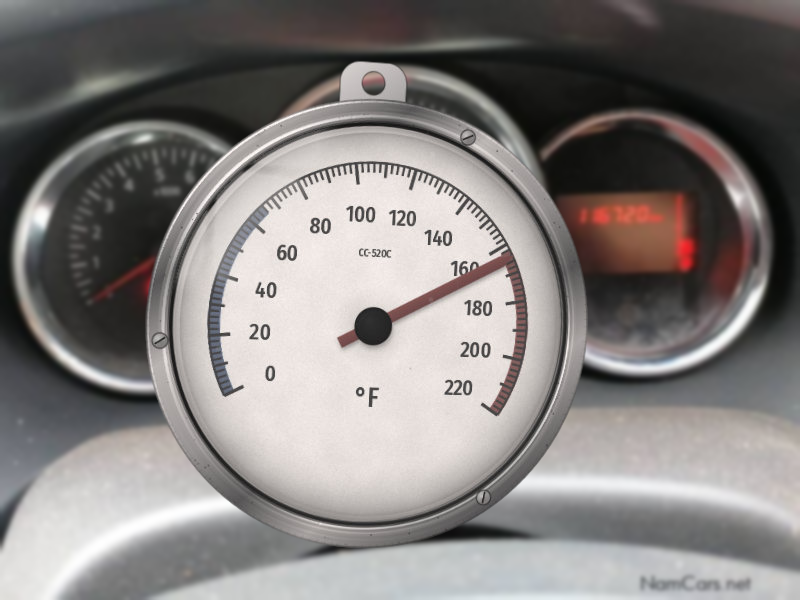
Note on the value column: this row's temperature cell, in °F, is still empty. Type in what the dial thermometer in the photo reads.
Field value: 164 °F
